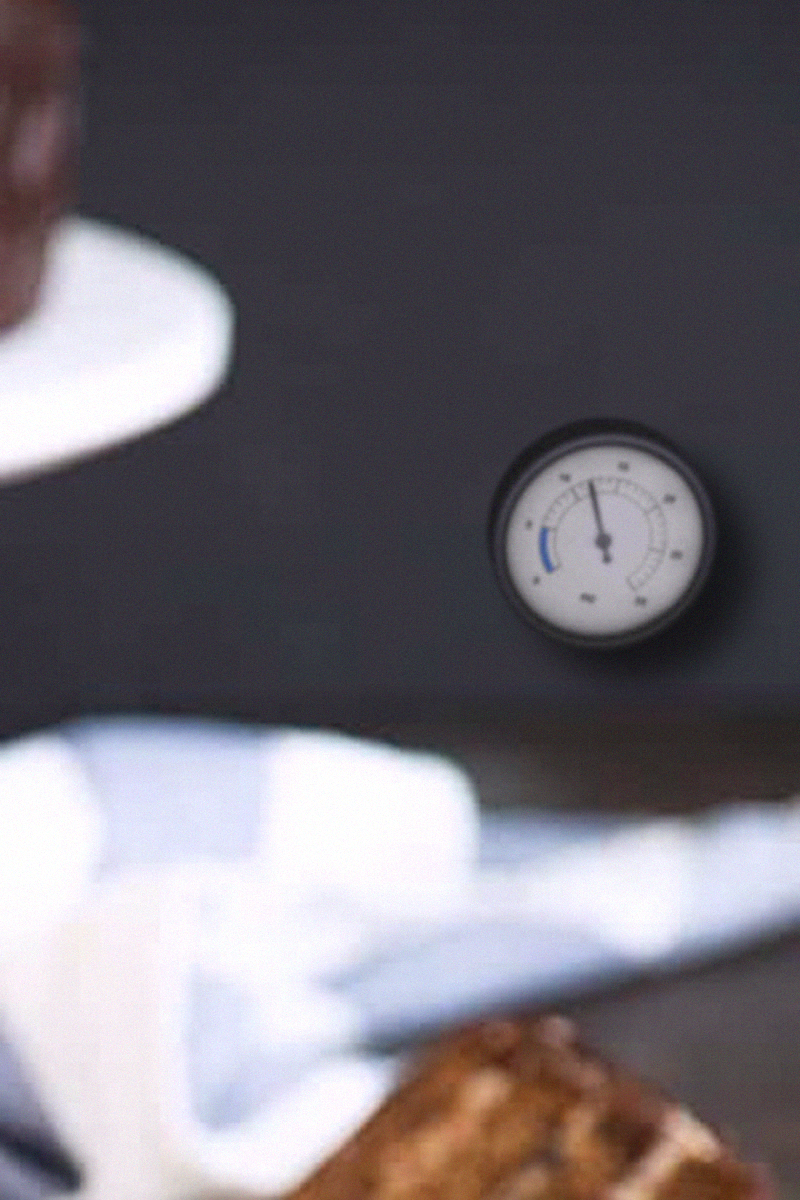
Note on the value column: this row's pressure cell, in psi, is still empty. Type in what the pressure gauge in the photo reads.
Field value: 12 psi
